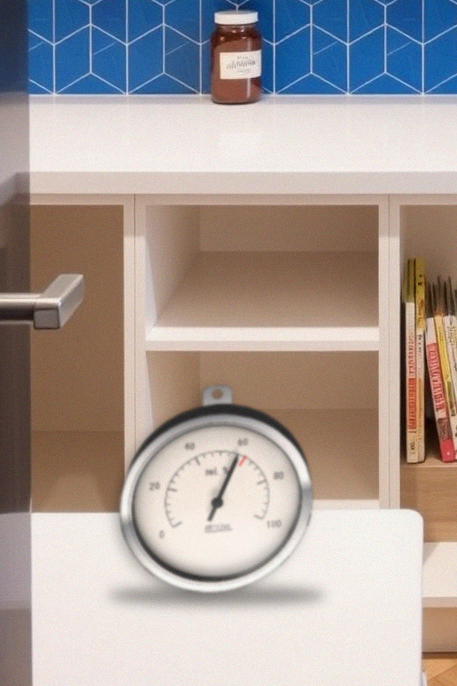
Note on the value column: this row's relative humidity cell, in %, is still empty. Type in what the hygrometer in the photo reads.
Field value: 60 %
